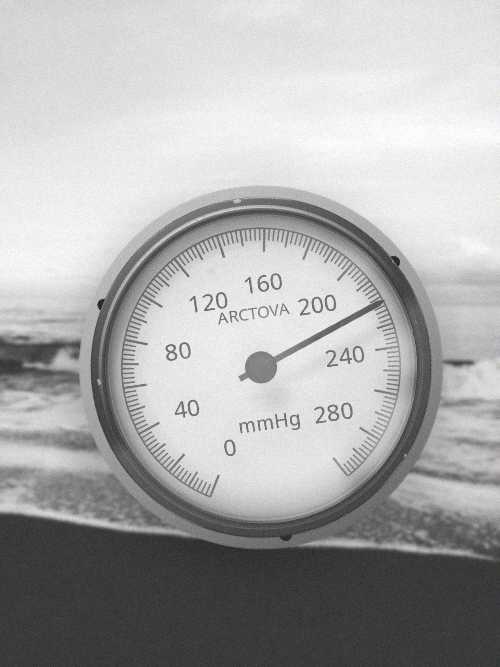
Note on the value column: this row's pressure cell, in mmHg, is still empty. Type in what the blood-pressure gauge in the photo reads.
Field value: 220 mmHg
